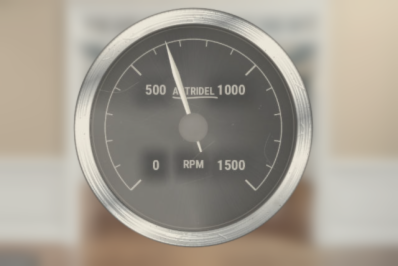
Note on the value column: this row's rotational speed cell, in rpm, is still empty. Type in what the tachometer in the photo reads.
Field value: 650 rpm
